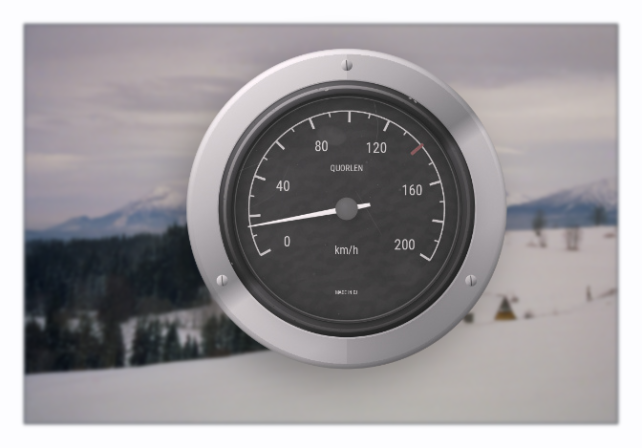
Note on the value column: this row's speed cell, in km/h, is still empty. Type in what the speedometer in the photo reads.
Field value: 15 km/h
